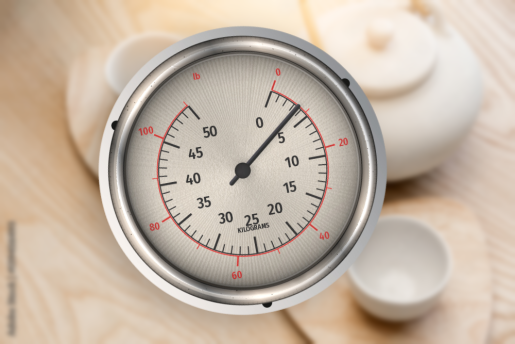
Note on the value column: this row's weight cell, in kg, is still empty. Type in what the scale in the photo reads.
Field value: 3.5 kg
